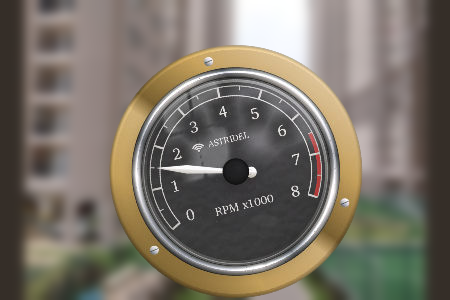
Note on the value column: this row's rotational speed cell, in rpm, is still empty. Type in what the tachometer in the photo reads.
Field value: 1500 rpm
